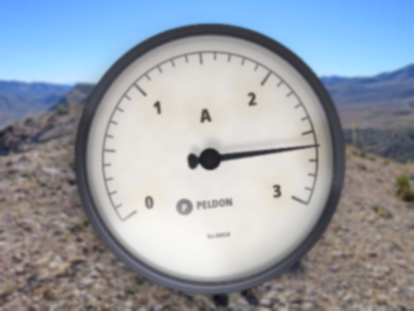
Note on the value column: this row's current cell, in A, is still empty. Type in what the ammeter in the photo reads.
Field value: 2.6 A
